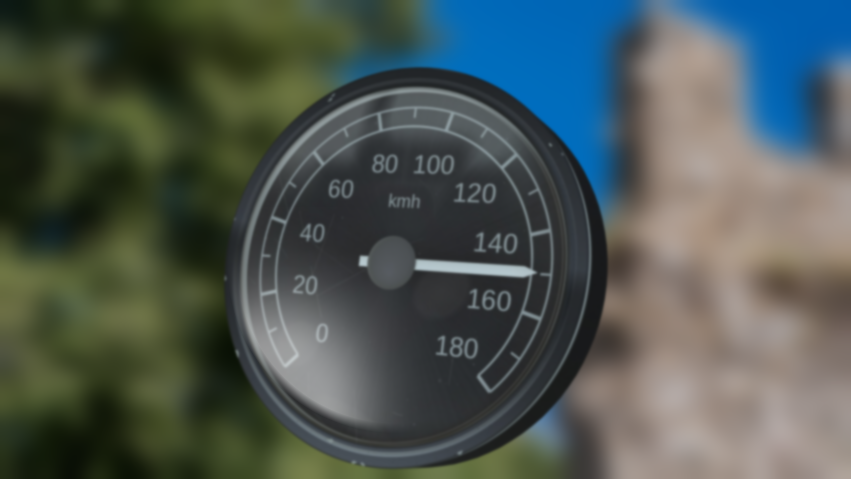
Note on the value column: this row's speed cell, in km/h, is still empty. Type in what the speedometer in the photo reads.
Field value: 150 km/h
